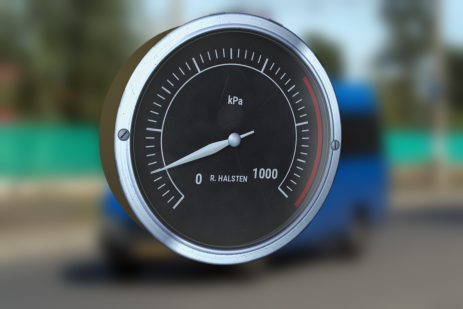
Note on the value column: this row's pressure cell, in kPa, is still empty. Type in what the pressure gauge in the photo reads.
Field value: 100 kPa
